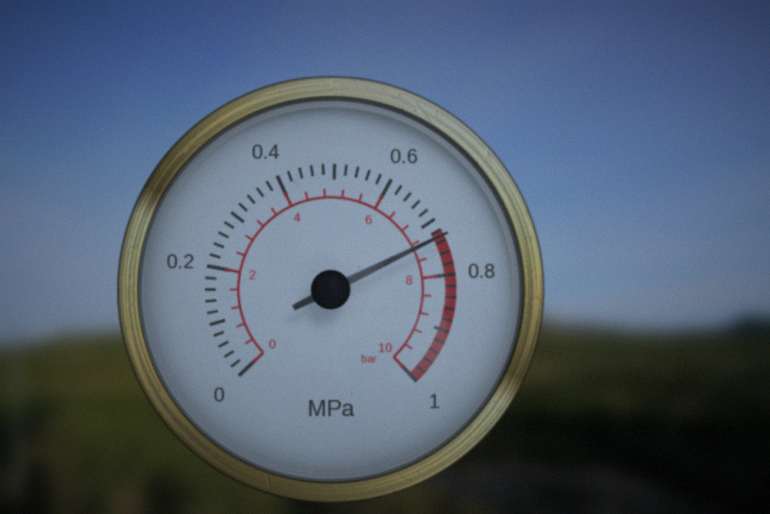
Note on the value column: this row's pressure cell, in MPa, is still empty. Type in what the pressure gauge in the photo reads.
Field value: 0.73 MPa
